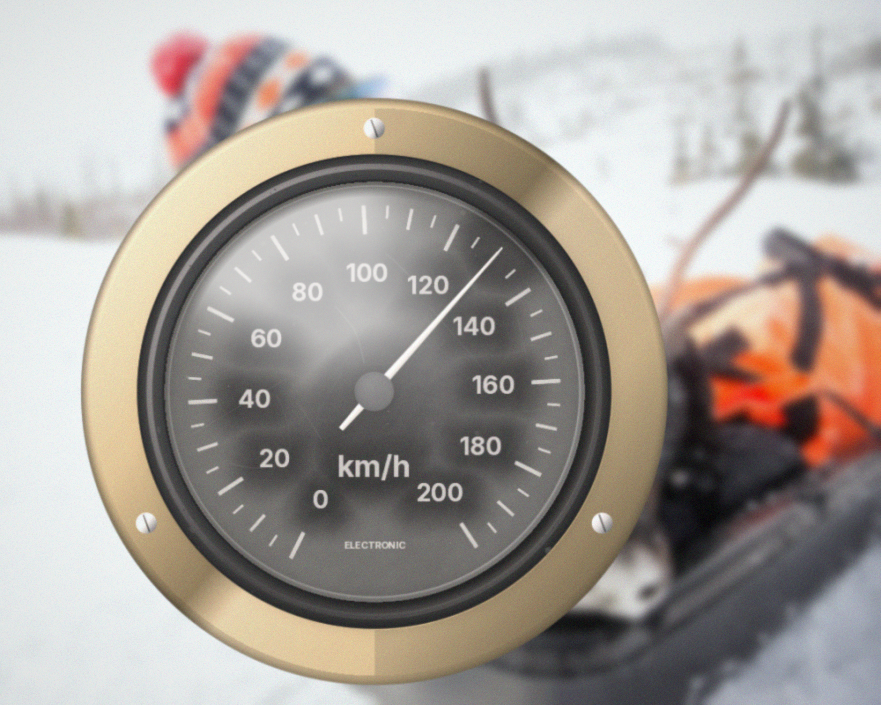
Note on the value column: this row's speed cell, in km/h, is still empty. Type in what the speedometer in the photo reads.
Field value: 130 km/h
